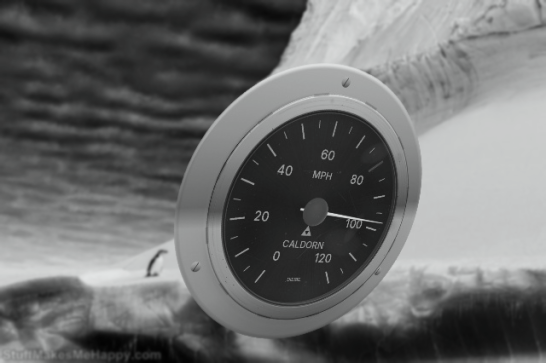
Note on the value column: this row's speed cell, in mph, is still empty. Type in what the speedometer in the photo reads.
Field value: 97.5 mph
